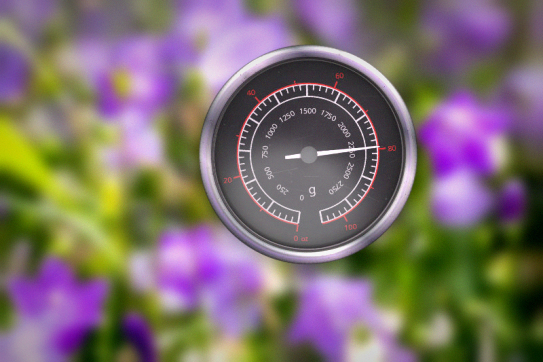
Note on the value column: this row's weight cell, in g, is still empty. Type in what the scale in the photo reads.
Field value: 2250 g
